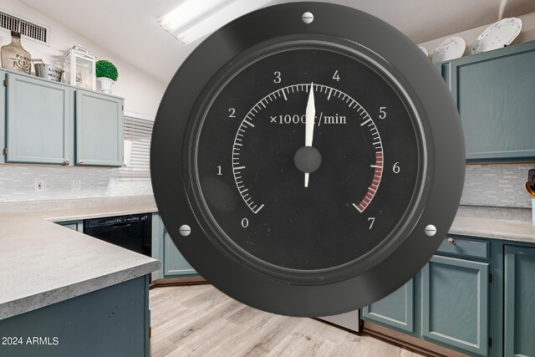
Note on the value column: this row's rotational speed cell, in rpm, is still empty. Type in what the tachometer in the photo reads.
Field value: 3600 rpm
